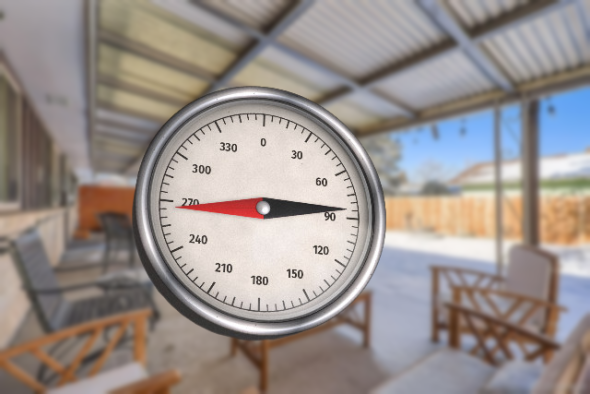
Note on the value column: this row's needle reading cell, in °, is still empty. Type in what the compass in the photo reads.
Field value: 265 °
